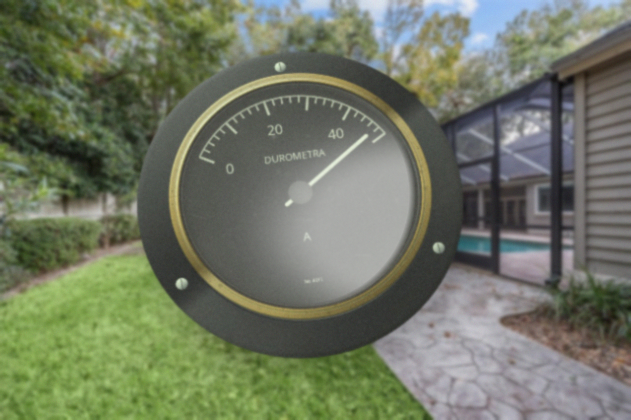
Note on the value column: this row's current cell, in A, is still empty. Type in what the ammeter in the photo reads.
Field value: 48 A
